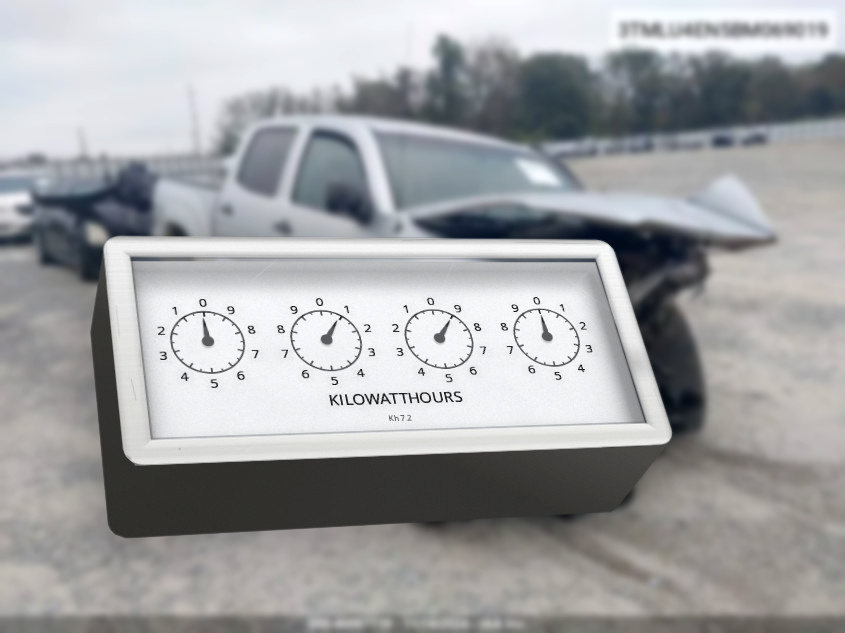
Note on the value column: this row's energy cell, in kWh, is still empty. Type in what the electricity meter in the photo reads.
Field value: 90 kWh
